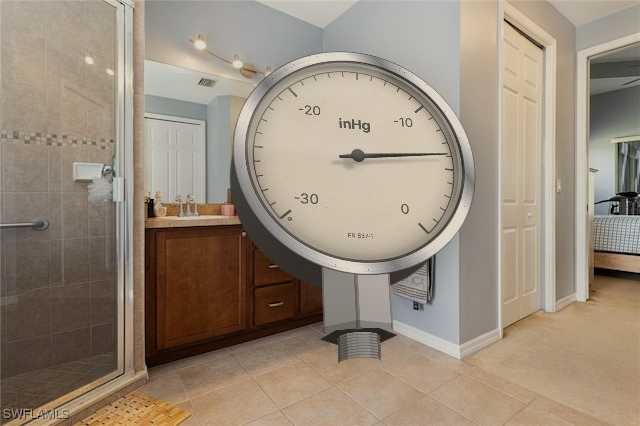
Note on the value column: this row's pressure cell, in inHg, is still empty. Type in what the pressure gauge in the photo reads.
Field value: -6 inHg
